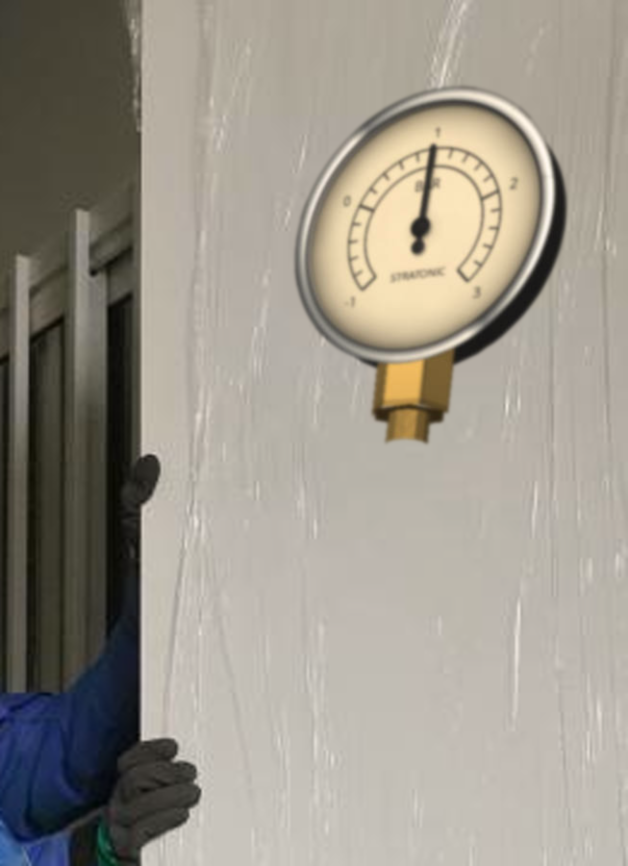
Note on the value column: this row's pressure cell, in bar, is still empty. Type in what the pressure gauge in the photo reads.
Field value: 1 bar
